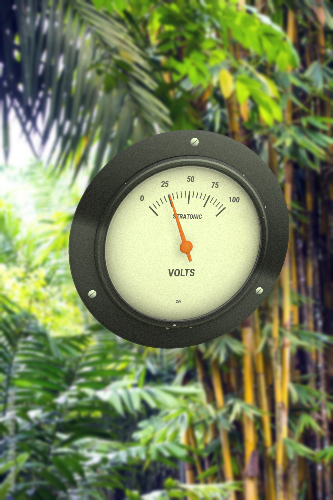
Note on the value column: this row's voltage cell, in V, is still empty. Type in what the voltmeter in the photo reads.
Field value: 25 V
